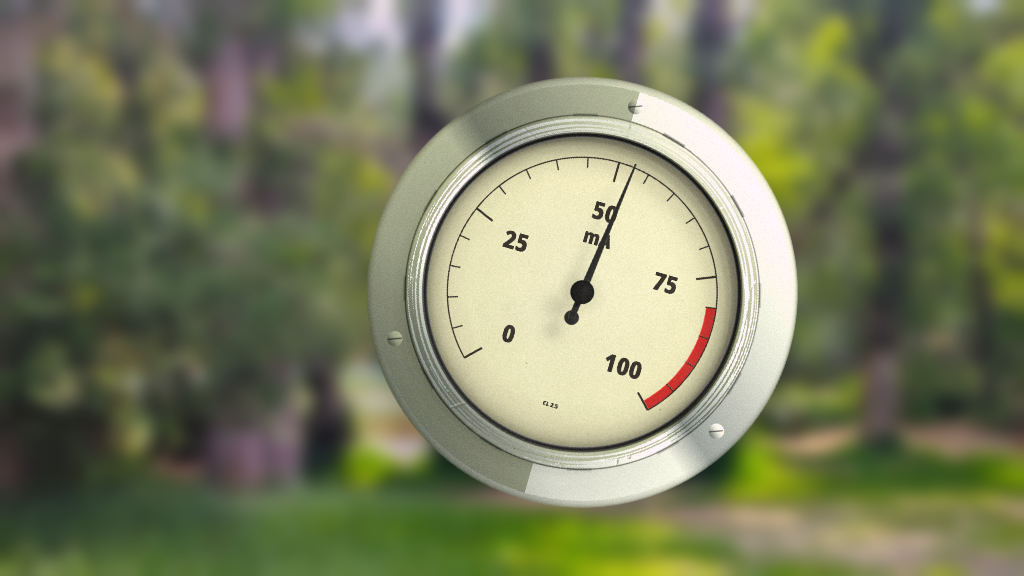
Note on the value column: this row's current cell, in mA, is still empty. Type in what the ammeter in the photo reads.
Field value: 52.5 mA
